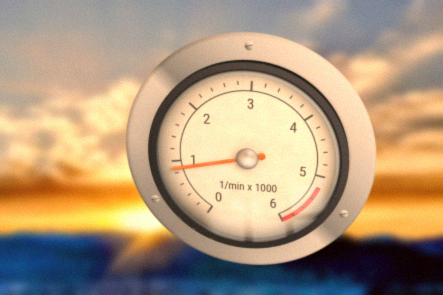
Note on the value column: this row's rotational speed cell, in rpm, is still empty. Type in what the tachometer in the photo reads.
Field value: 900 rpm
